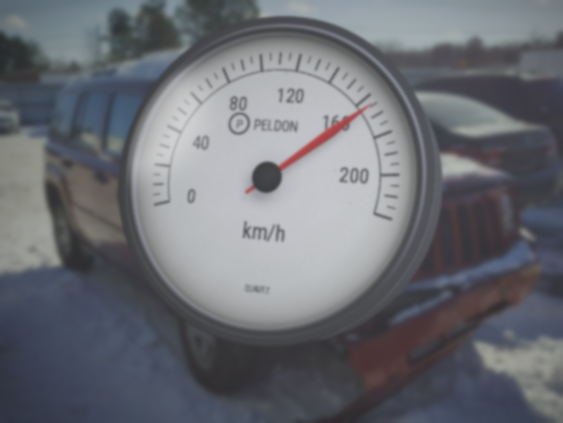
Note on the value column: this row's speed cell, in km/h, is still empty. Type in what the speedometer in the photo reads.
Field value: 165 km/h
